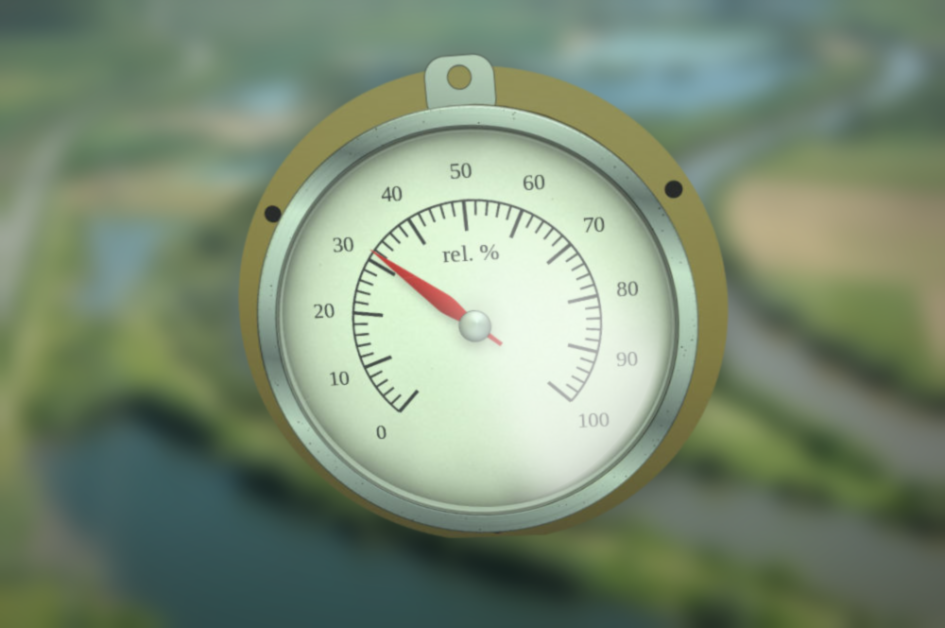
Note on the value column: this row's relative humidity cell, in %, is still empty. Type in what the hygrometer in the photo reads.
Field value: 32 %
